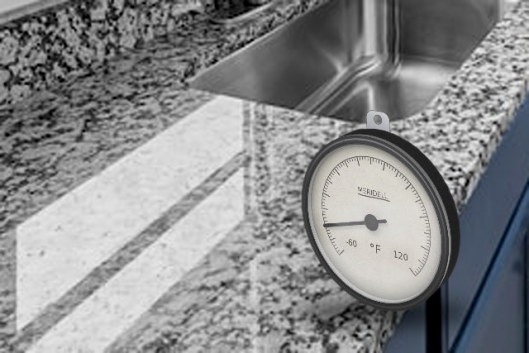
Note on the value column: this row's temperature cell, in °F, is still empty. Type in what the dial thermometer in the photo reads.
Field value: -40 °F
